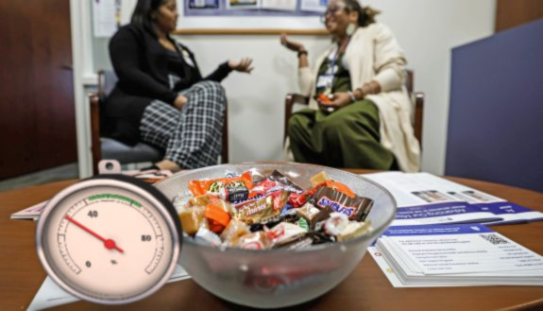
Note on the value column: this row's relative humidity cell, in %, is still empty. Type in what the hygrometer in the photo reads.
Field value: 30 %
